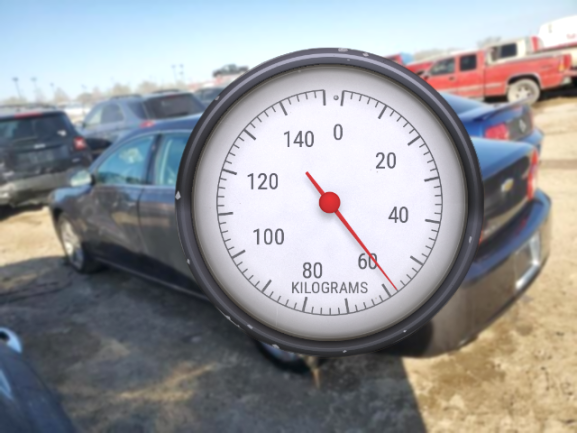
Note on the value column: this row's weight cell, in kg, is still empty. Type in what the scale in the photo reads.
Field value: 58 kg
